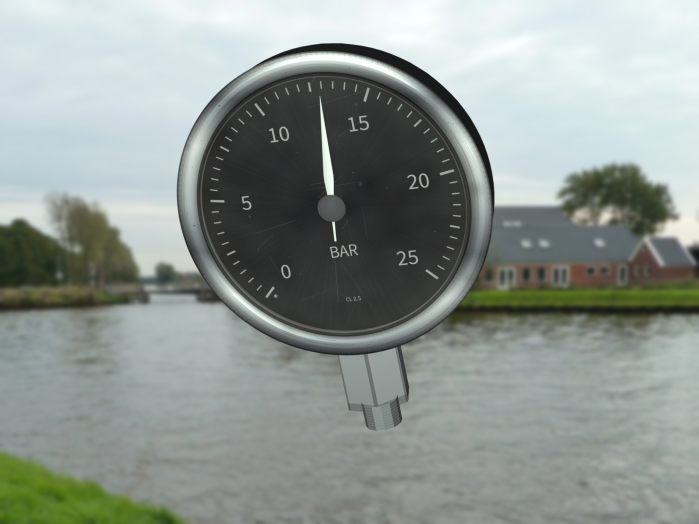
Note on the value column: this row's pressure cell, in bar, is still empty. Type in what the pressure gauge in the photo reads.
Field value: 13 bar
